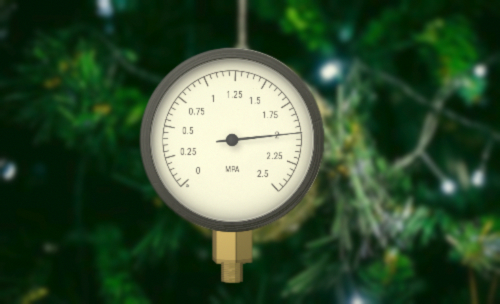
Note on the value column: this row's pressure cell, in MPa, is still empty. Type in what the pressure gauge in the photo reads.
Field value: 2 MPa
